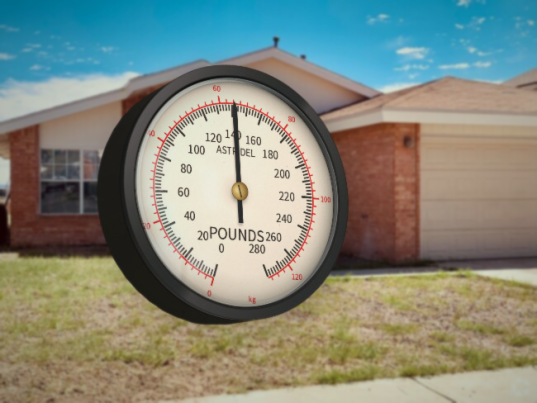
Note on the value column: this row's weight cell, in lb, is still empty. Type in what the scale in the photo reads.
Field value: 140 lb
